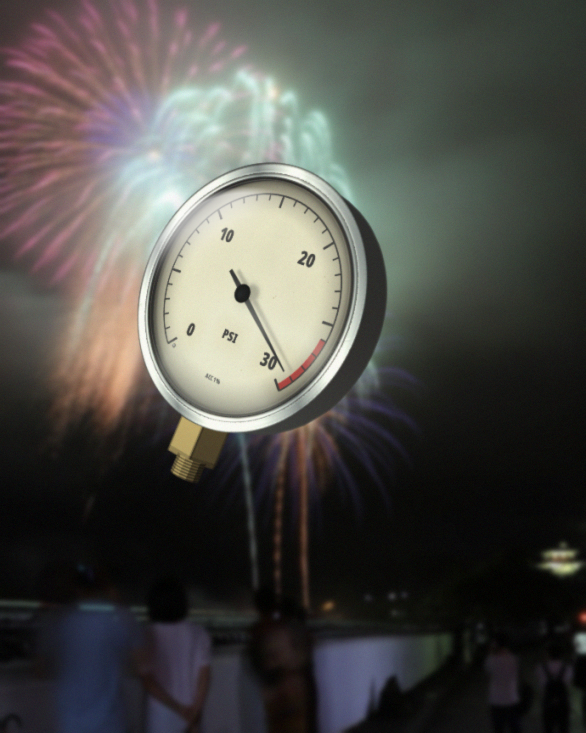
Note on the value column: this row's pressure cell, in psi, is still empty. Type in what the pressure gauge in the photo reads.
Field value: 29 psi
